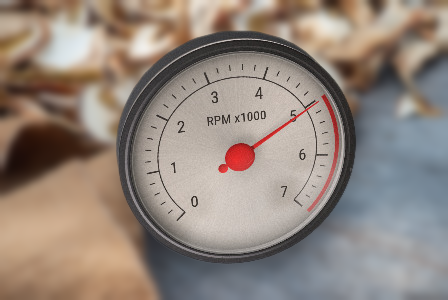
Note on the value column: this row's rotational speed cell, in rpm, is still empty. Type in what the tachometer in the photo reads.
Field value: 5000 rpm
